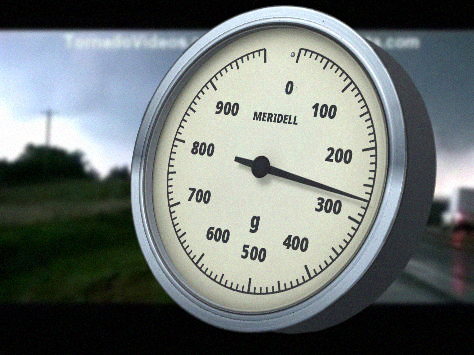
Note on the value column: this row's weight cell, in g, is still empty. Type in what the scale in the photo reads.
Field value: 270 g
